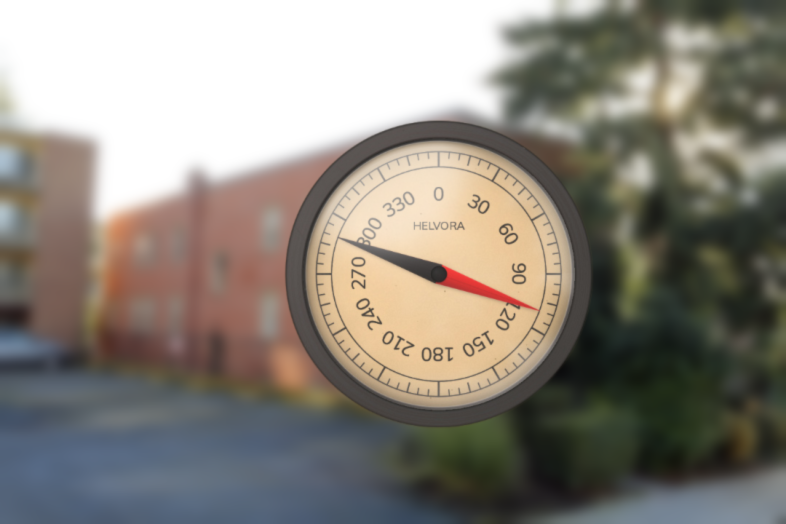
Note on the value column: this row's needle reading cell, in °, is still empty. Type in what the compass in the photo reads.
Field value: 110 °
